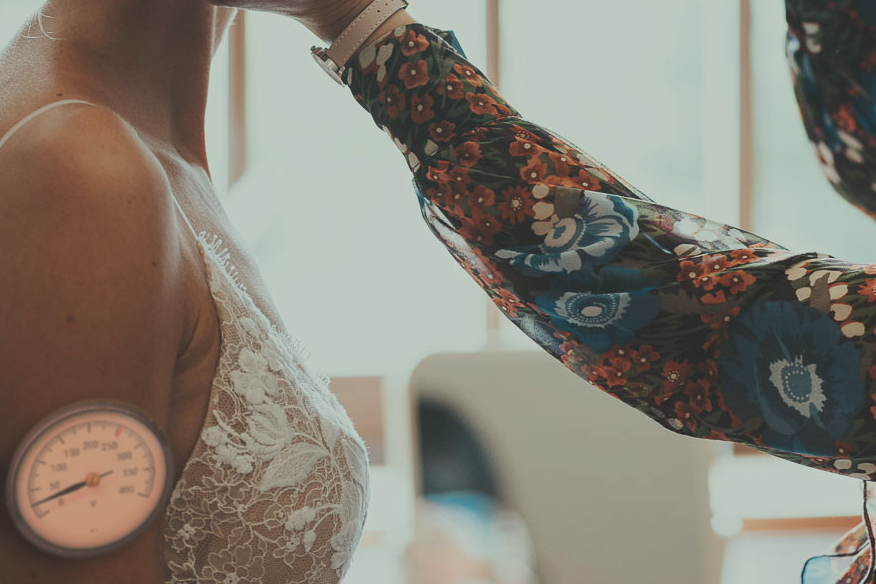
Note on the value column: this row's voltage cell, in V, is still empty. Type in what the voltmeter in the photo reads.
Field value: 25 V
